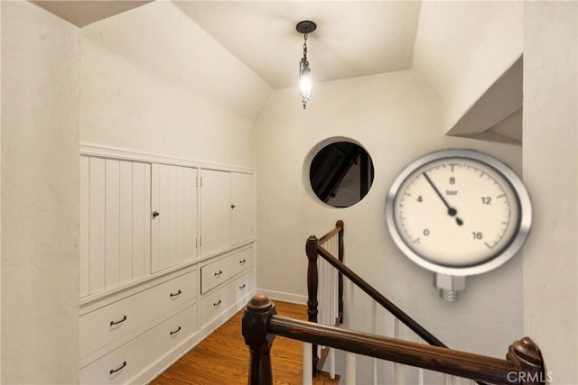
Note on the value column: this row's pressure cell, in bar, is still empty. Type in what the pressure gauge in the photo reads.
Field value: 6 bar
